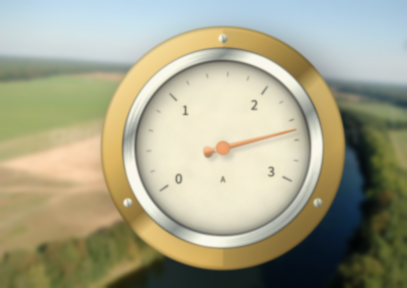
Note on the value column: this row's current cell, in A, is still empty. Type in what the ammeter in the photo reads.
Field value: 2.5 A
